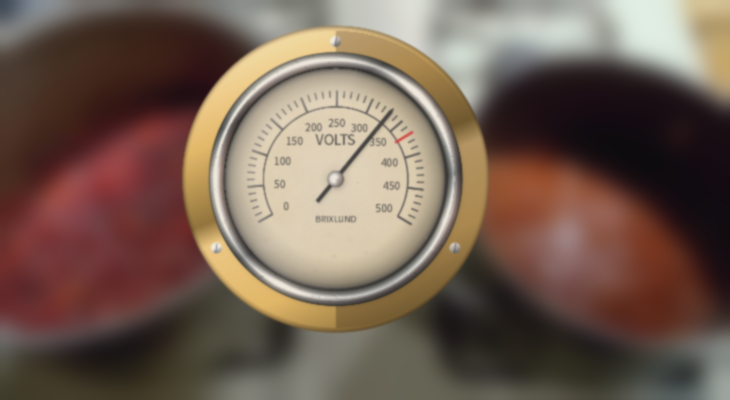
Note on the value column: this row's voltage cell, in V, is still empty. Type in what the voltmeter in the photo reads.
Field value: 330 V
